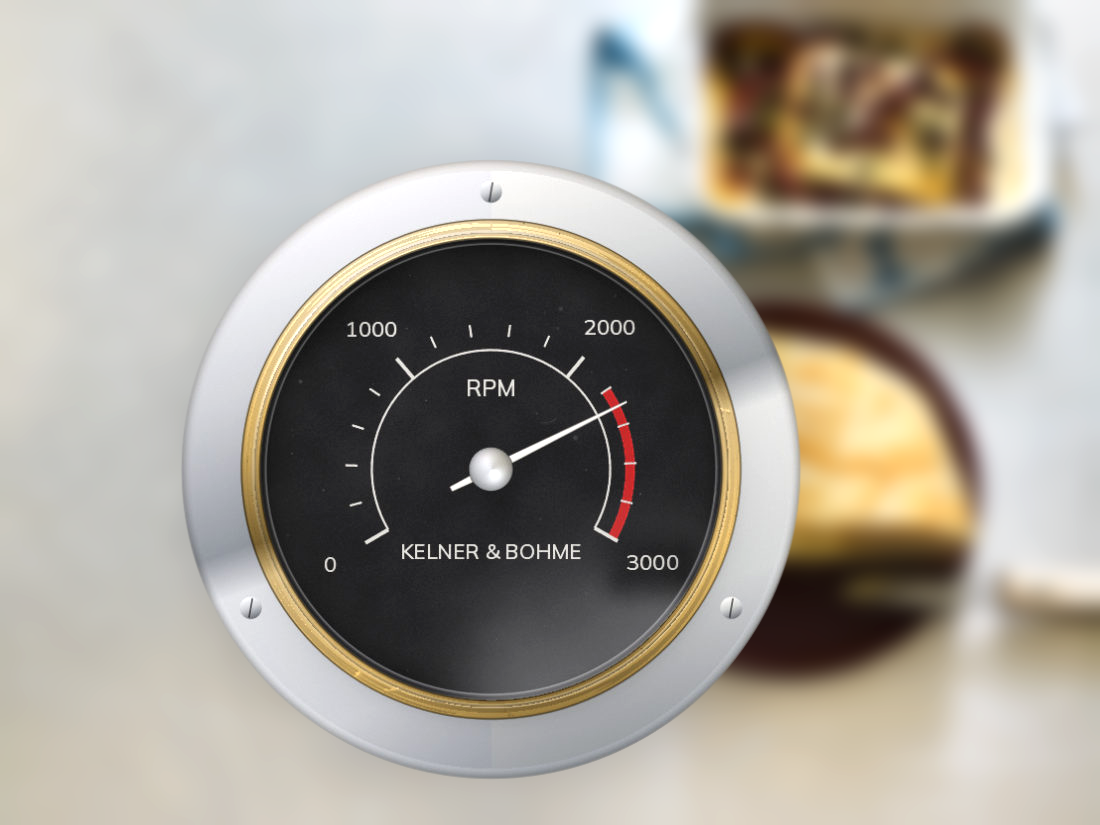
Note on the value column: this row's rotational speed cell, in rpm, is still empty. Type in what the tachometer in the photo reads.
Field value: 2300 rpm
